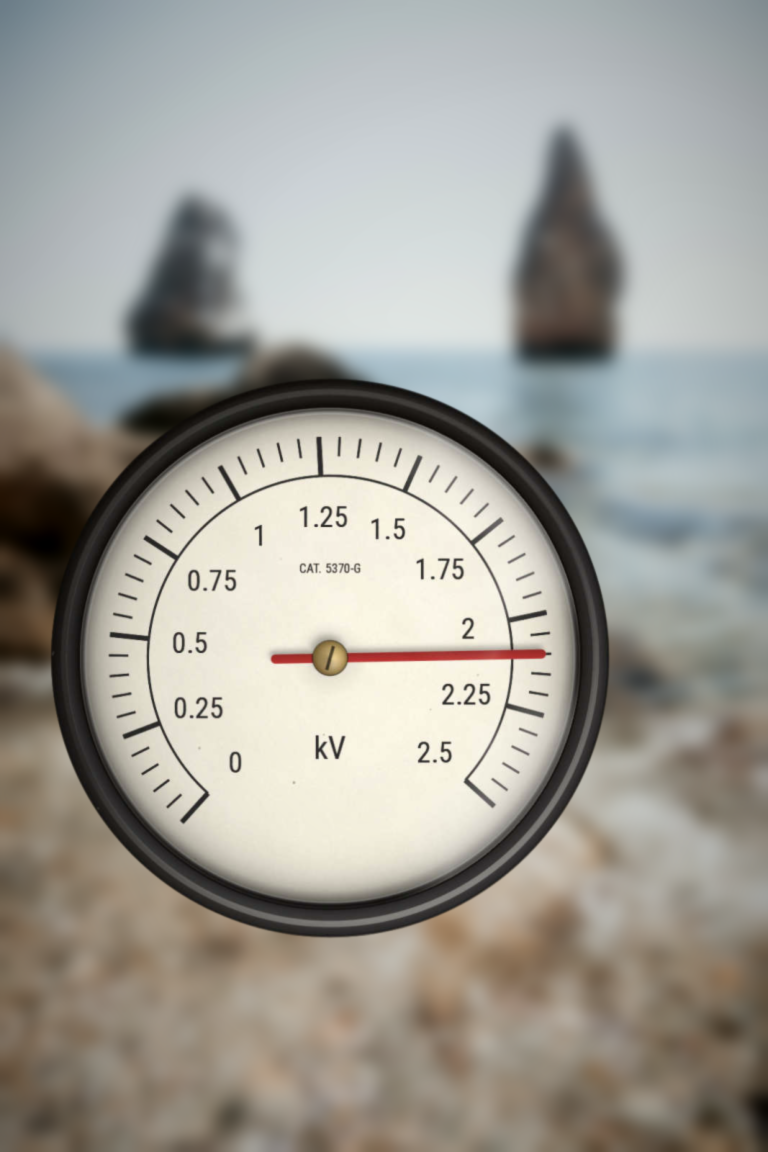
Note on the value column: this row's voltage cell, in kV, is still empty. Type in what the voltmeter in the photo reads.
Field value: 2.1 kV
